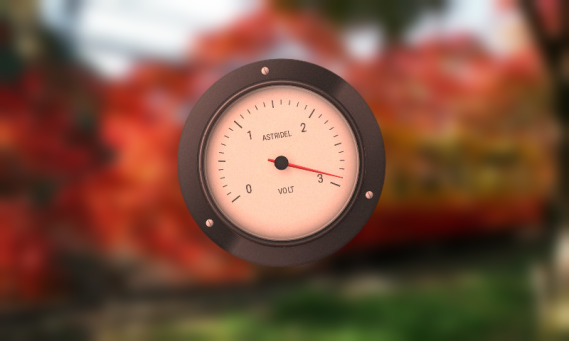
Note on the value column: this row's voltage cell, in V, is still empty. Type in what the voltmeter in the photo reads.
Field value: 2.9 V
